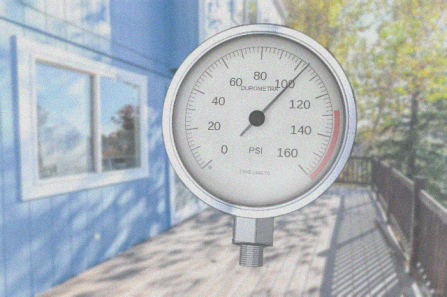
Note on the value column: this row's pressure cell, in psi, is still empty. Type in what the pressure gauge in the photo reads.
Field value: 104 psi
